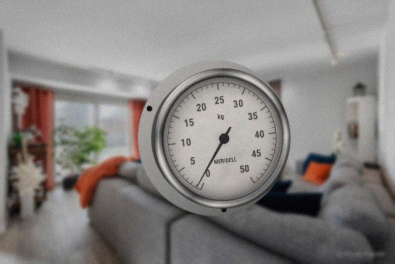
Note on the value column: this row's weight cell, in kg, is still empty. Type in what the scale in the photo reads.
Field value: 1 kg
